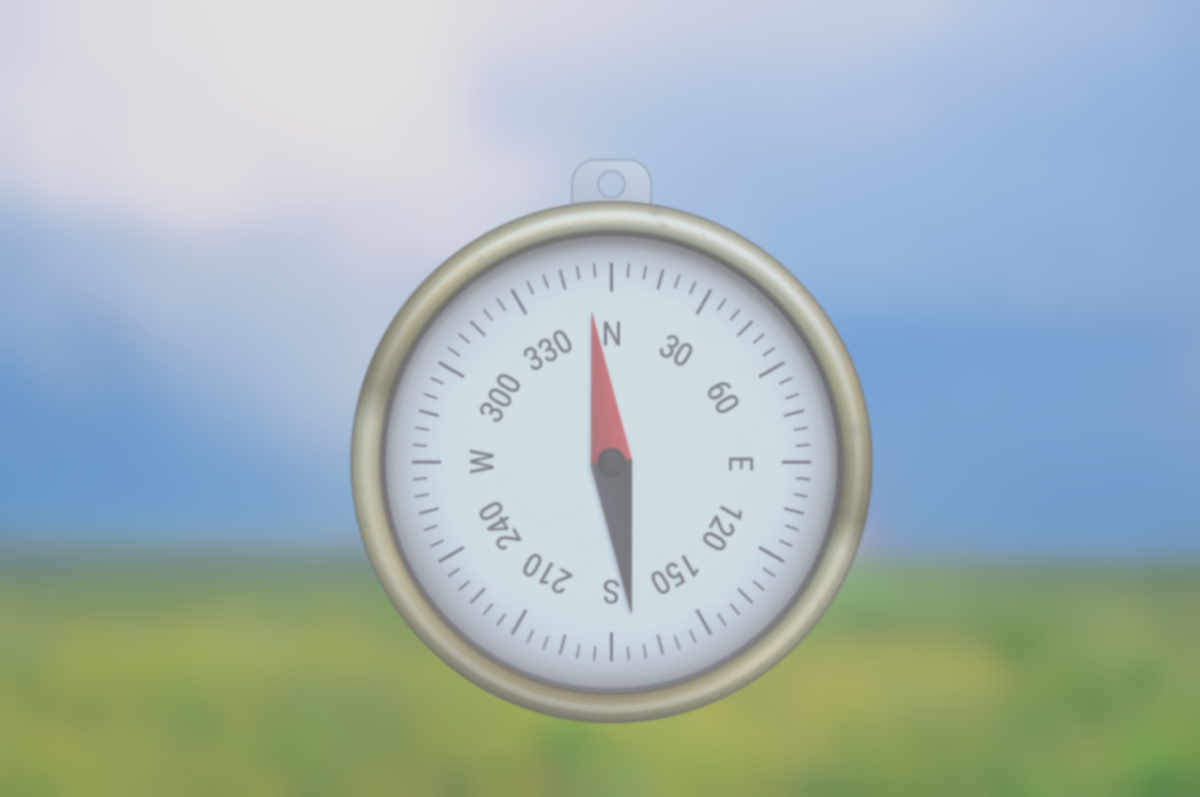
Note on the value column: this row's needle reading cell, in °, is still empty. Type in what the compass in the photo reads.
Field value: 352.5 °
